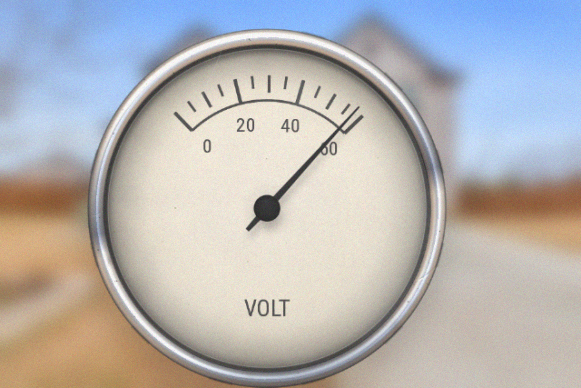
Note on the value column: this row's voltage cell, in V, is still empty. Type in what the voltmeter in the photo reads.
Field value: 57.5 V
